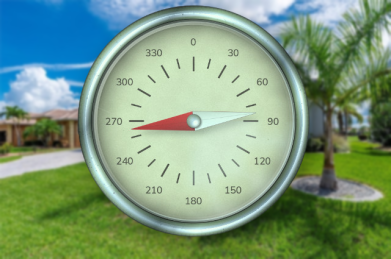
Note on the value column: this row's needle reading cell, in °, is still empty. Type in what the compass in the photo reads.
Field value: 262.5 °
